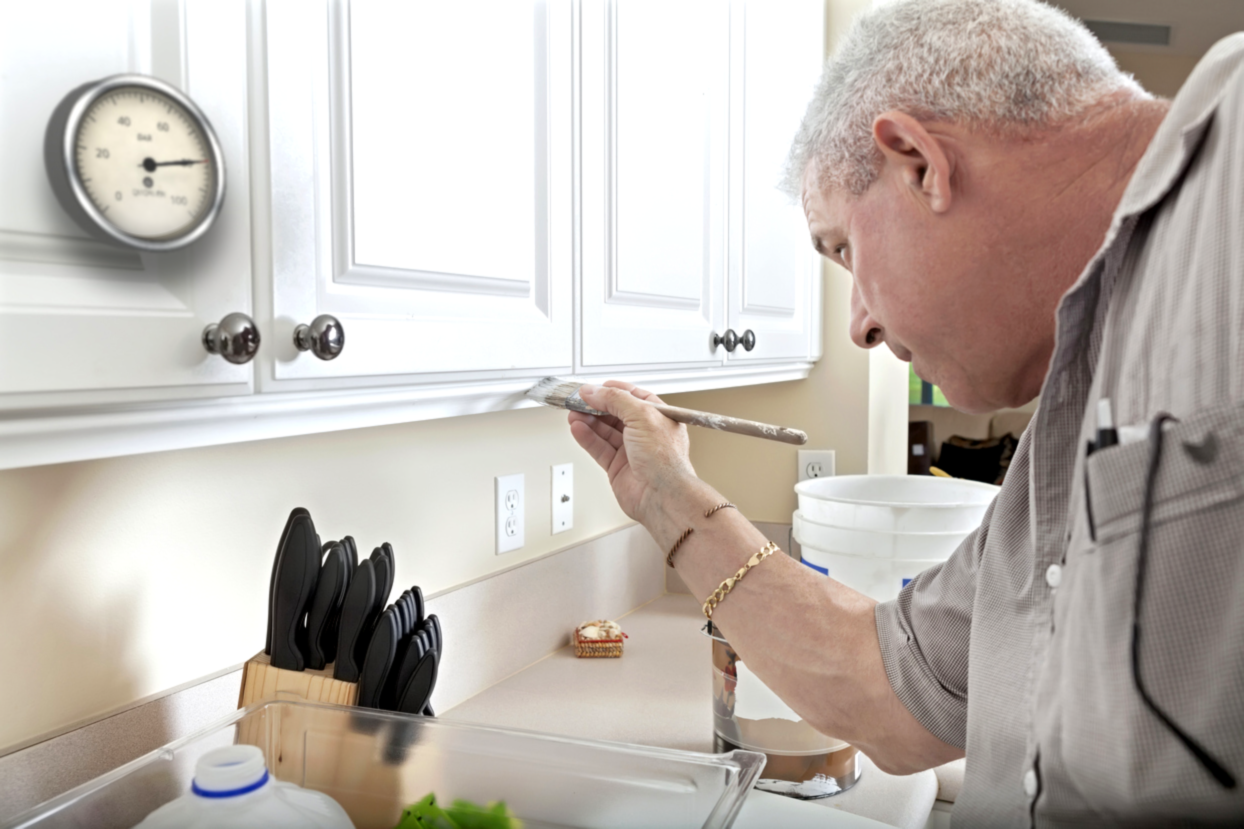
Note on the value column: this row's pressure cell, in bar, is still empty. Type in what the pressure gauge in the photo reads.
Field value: 80 bar
